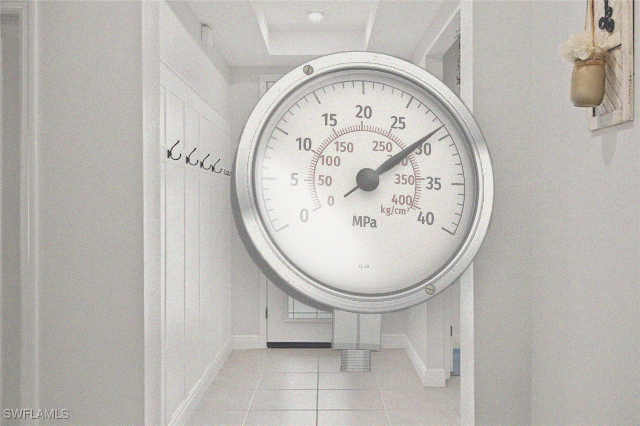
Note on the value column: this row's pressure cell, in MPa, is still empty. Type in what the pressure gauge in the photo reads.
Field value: 29 MPa
